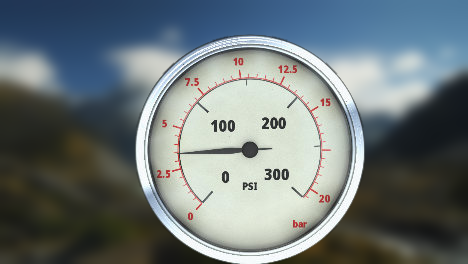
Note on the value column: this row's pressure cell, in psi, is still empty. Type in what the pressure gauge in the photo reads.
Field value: 50 psi
